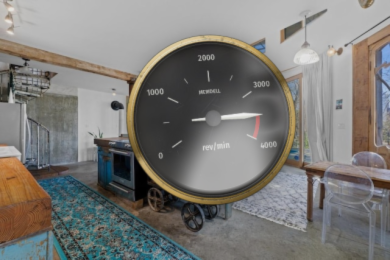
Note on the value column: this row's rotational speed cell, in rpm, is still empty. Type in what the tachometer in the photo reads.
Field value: 3500 rpm
